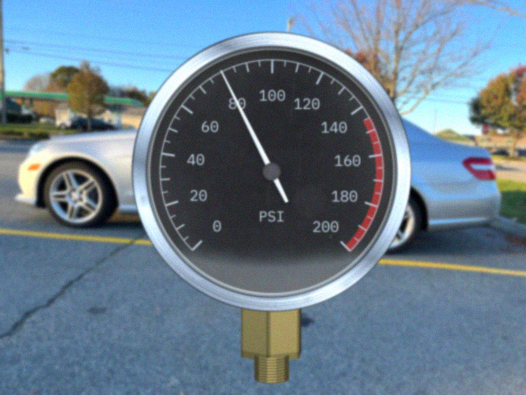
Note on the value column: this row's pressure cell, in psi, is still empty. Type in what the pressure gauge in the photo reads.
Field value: 80 psi
